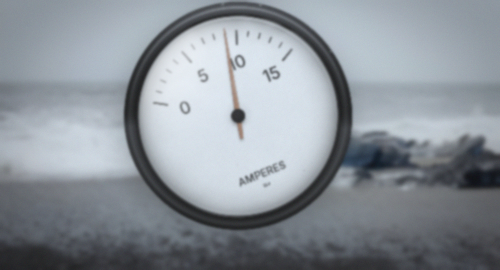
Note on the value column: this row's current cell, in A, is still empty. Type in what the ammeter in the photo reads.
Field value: 9 A
